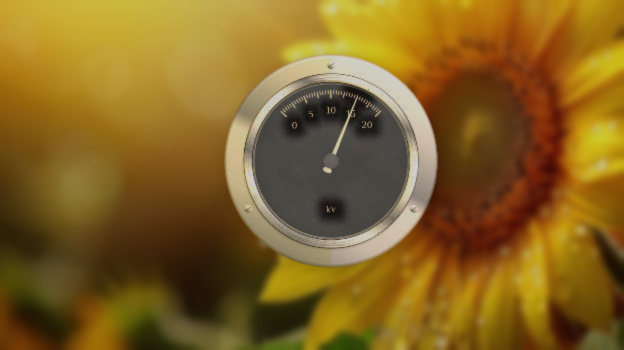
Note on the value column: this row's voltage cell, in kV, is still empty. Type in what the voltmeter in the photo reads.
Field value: 15 kV
